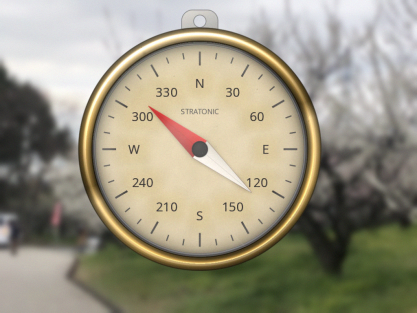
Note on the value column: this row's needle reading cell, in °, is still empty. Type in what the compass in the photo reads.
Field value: 310 °
